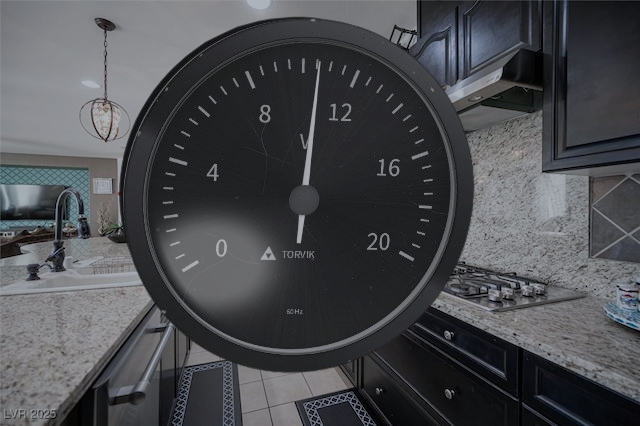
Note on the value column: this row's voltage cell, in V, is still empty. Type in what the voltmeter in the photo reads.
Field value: 10.5 V
